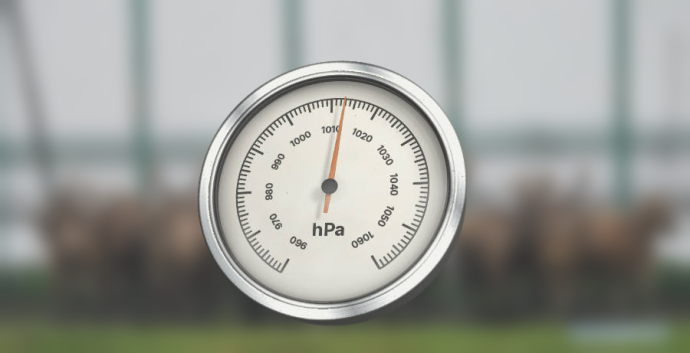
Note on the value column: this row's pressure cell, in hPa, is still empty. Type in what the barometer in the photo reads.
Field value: 1013 hPa
